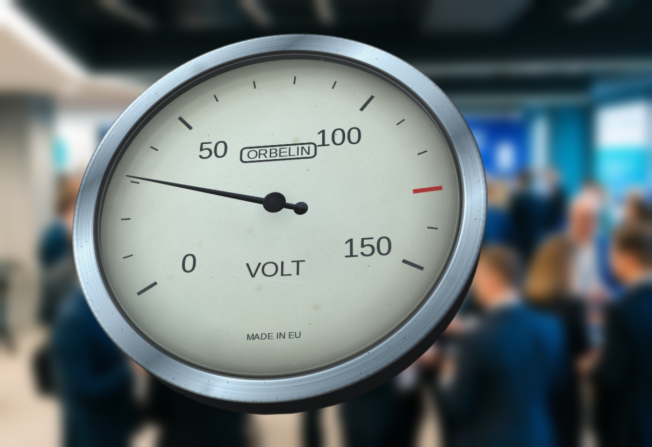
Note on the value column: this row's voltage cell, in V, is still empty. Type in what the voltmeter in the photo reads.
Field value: 30 V
